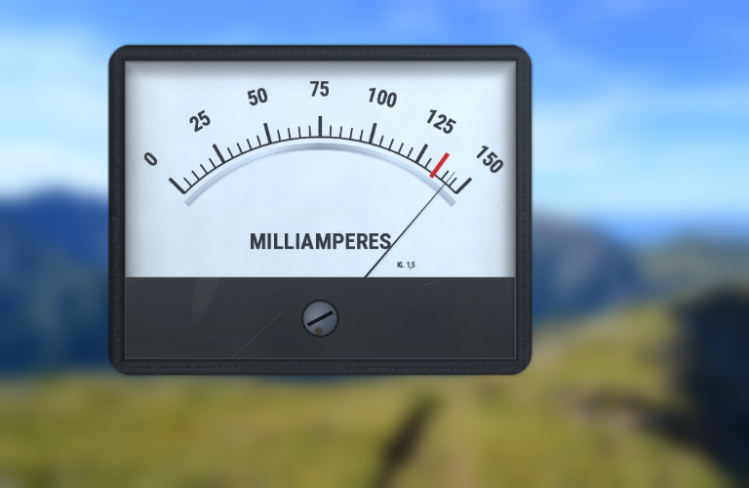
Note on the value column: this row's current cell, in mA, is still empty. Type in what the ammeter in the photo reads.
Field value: 142.5 mA
